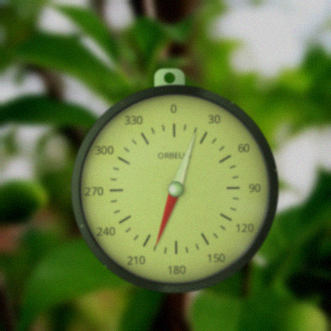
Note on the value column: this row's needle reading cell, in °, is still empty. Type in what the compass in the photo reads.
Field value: 200 °
